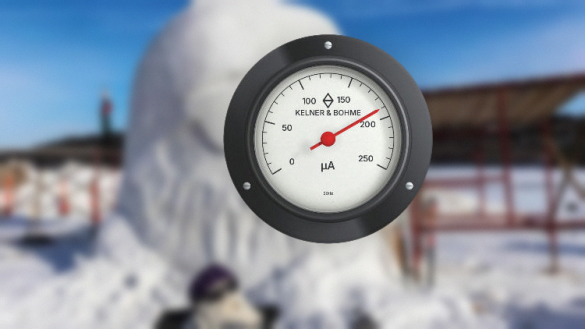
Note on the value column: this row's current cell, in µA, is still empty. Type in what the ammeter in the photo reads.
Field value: 190 µA
